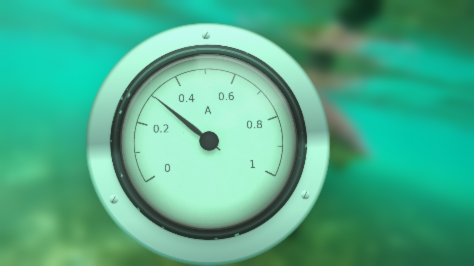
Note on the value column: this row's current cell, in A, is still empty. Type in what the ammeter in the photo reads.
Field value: 0.3 A
